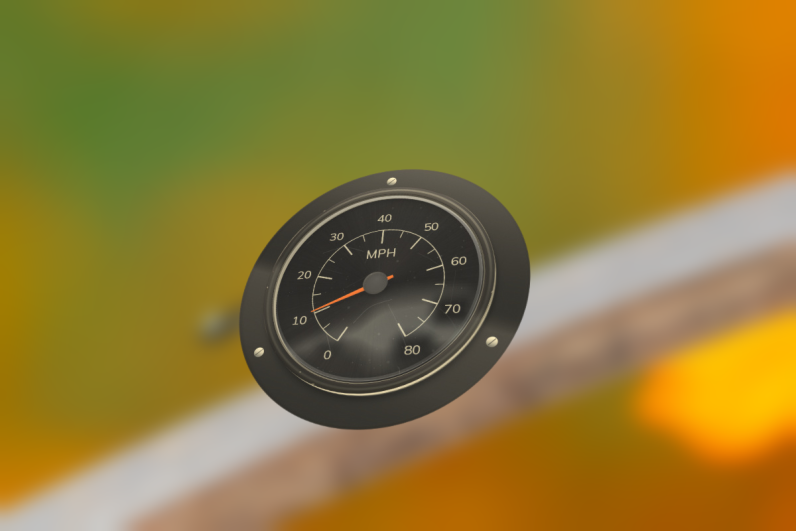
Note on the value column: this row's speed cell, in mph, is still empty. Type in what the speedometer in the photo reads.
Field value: 10 mph
